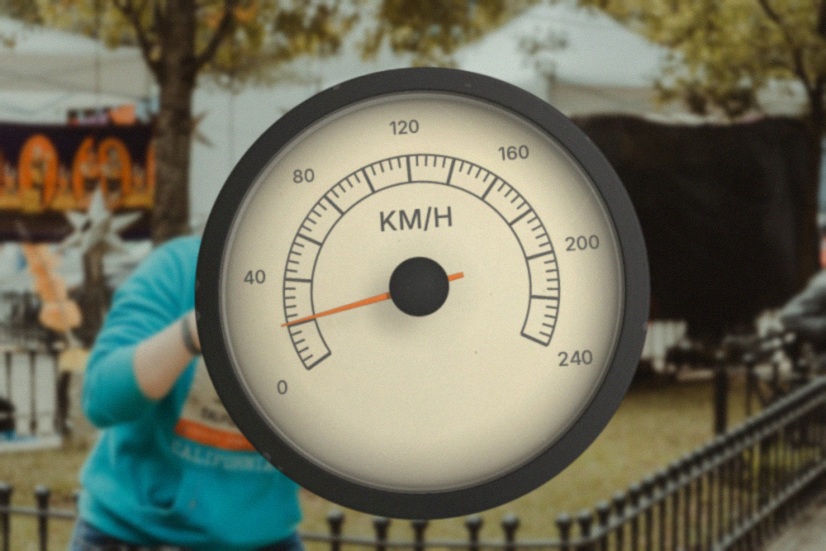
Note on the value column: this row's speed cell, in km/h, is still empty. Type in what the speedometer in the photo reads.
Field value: 20 km/h
